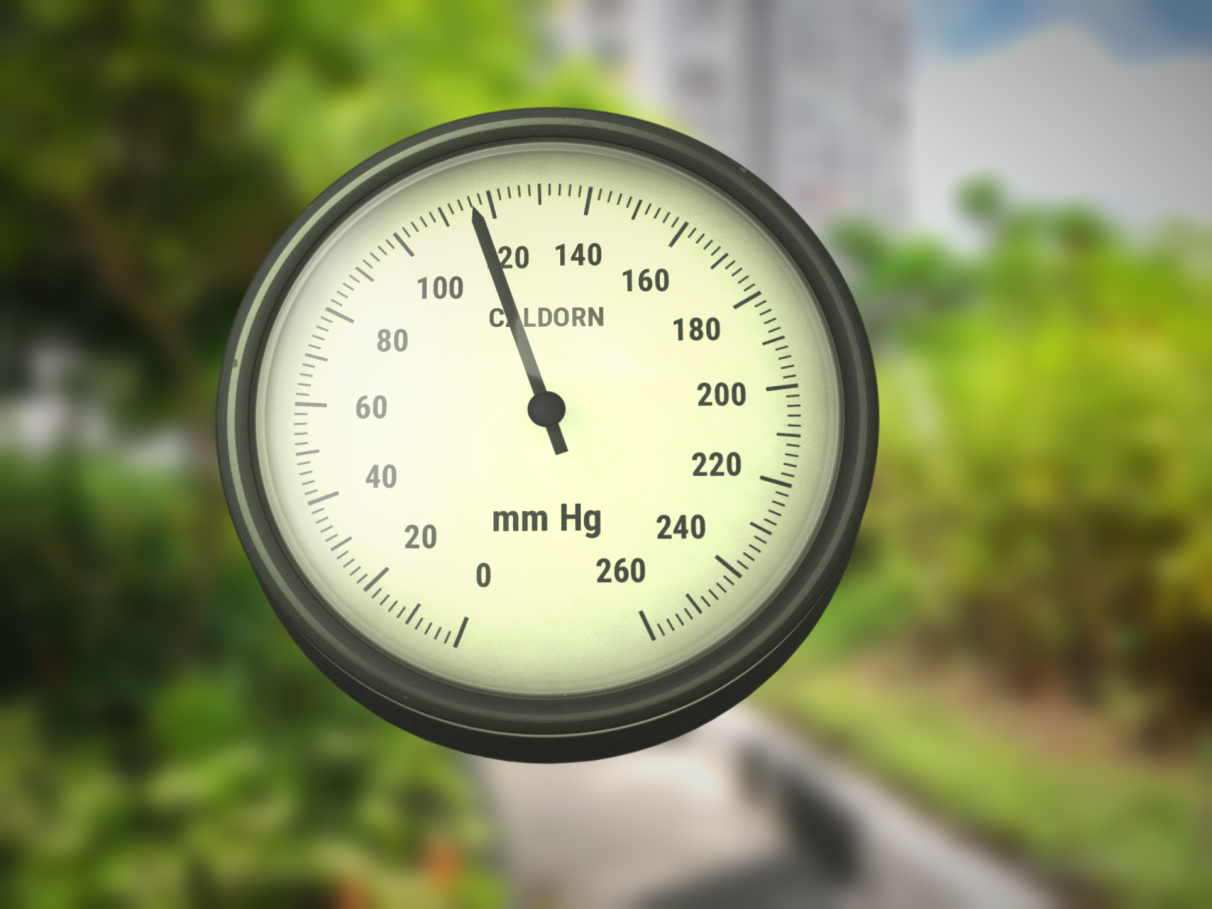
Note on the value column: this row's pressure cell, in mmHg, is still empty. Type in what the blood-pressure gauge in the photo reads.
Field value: 116 mmHg
